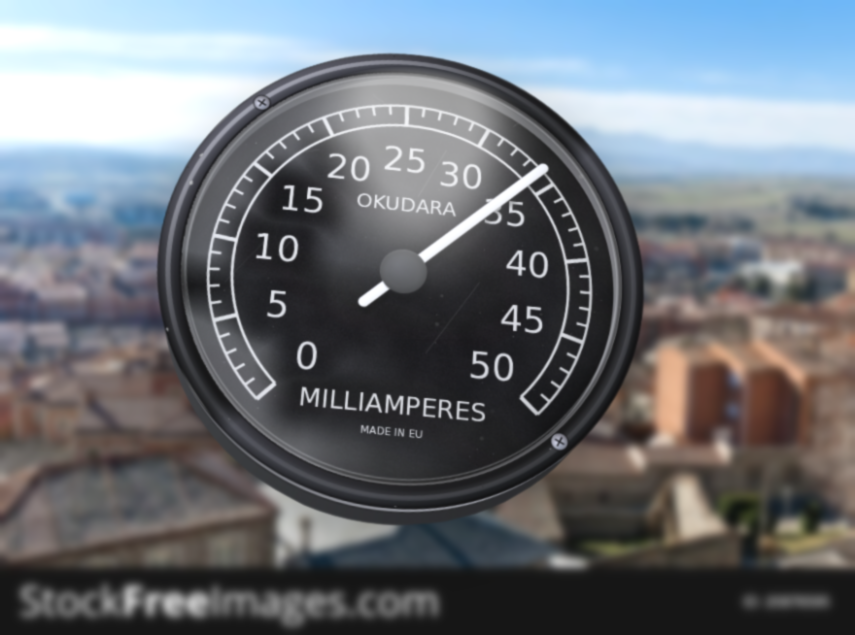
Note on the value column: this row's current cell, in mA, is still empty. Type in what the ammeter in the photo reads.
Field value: 34 mA
